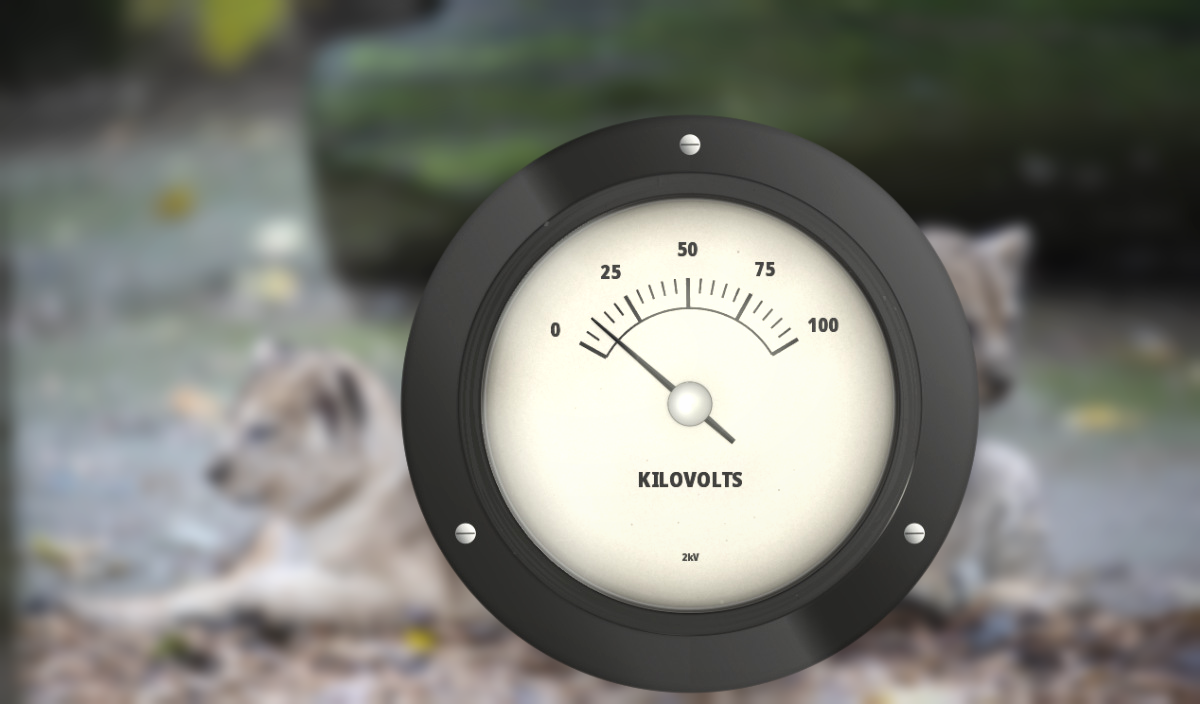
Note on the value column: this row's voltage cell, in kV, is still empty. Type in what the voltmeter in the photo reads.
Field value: 10 kV
